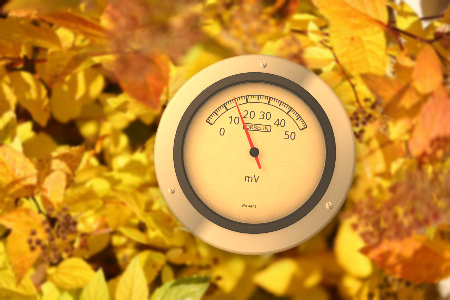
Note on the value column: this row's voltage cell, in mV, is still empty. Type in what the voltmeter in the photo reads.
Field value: 15 mV
